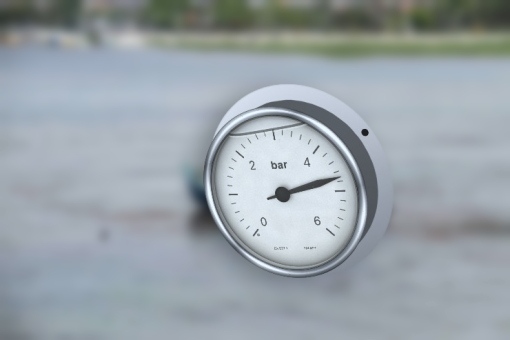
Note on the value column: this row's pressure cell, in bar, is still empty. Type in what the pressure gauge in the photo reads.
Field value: 4.7 bar
